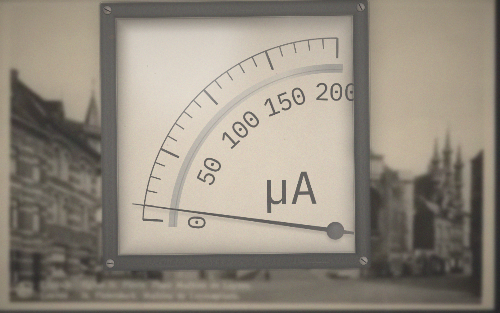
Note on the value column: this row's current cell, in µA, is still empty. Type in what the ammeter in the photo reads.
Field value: 10 µA
